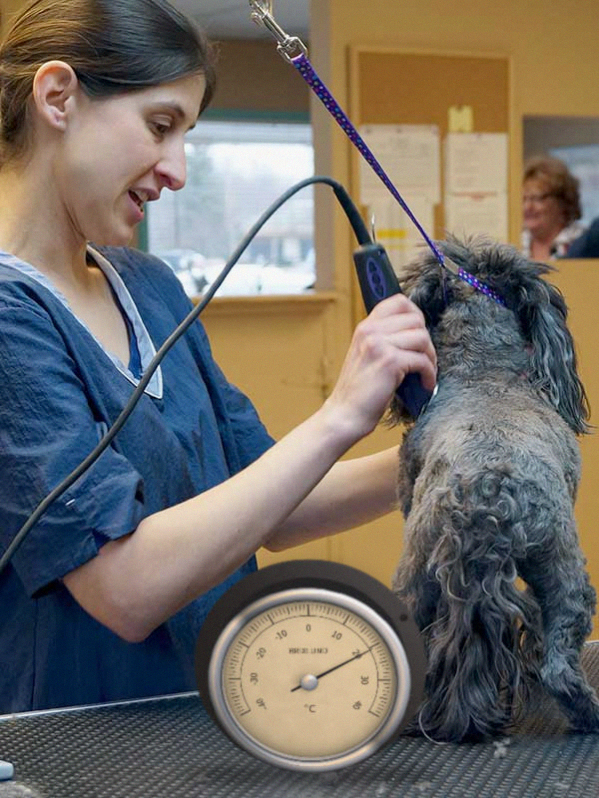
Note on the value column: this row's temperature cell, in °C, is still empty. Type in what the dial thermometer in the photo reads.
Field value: 20 °C
